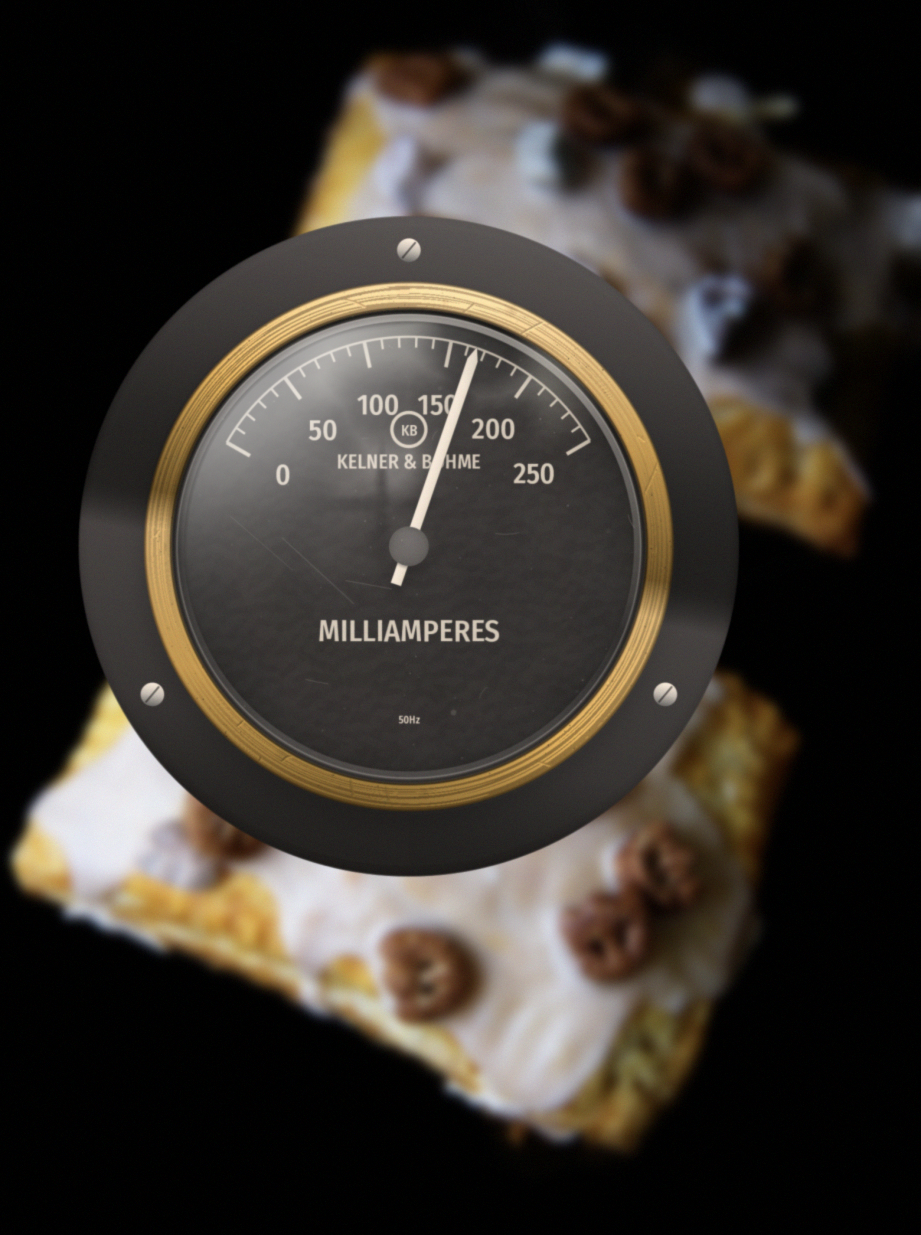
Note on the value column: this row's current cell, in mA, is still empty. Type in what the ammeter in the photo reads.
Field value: 165 mA
